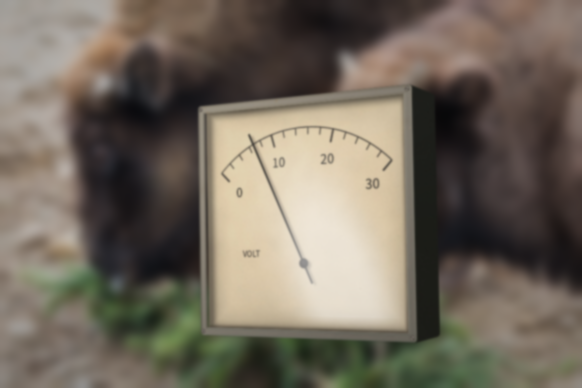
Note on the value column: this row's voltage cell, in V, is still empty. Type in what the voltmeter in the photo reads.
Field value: 7 V
